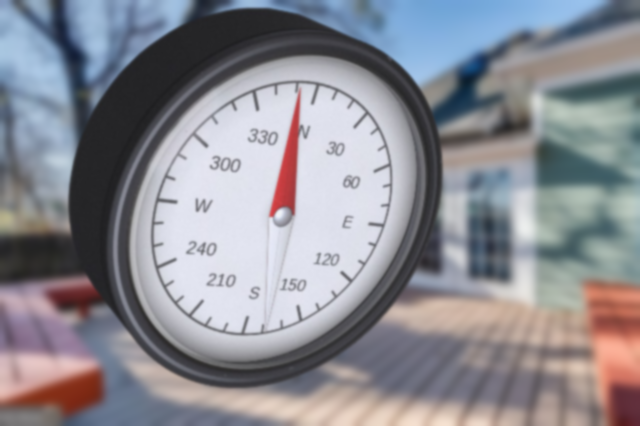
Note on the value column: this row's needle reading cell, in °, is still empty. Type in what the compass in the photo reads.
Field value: 350 °
